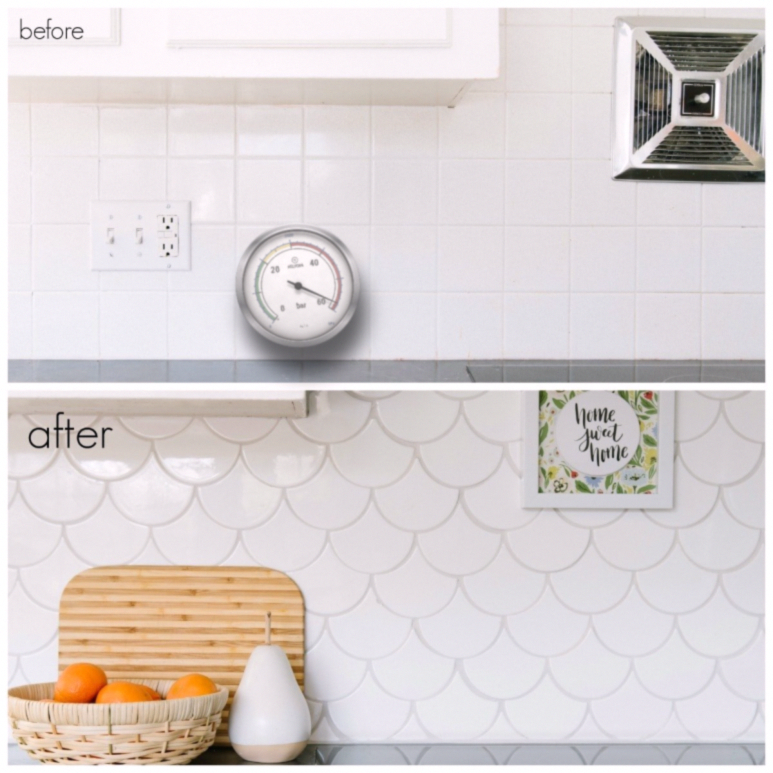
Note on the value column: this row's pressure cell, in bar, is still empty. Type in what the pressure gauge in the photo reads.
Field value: 57.5 bar
